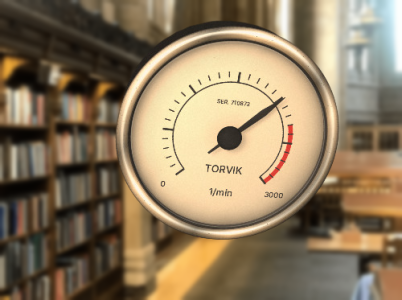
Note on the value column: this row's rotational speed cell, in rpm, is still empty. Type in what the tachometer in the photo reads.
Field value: 2000 rpm
